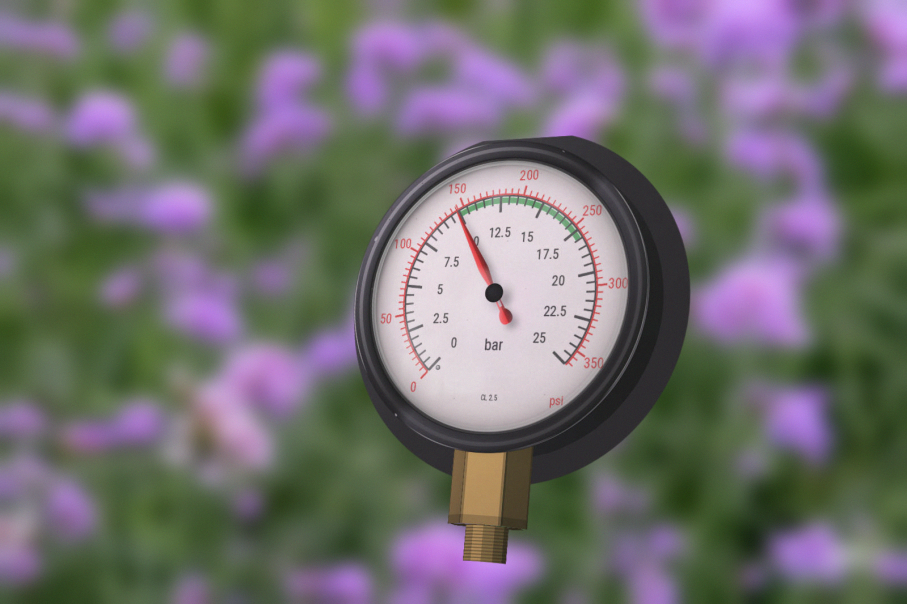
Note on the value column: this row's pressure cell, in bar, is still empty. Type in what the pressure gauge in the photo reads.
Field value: 10 bar
